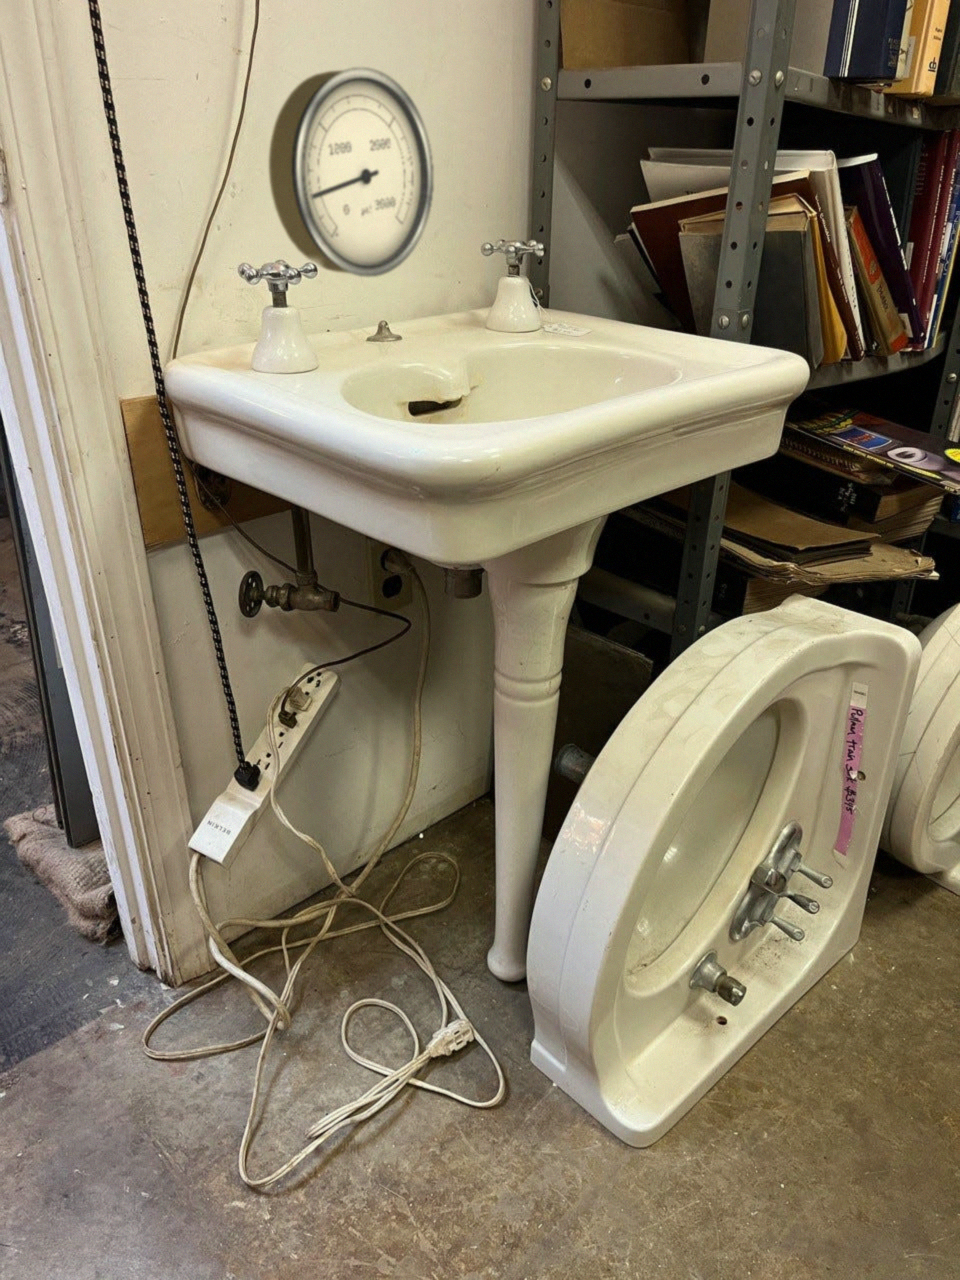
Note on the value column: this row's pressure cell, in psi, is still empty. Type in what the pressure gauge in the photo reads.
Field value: 400 psi
